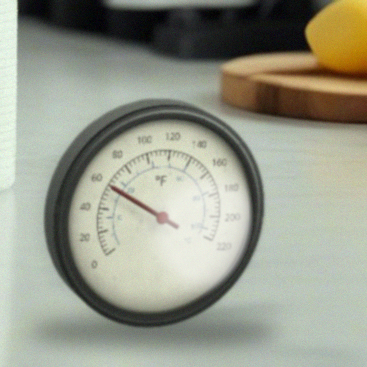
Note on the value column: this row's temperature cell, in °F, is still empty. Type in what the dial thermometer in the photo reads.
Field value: 60 °F
